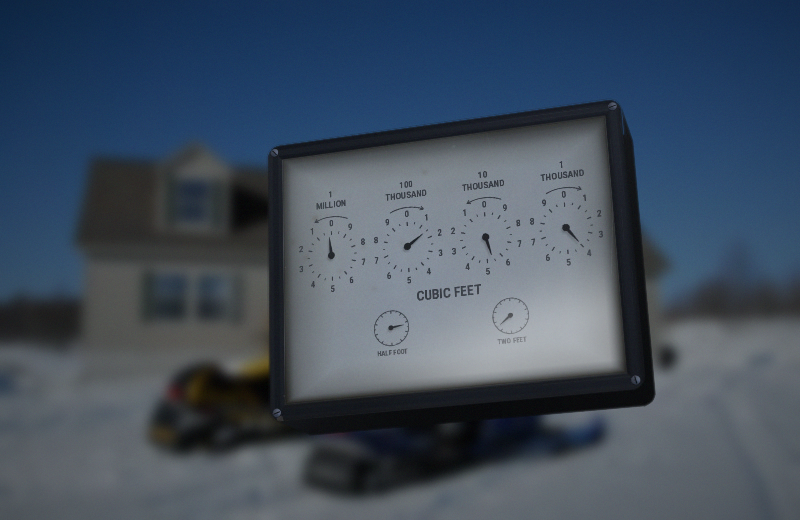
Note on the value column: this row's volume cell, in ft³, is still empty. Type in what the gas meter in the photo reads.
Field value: 15400 ft³
